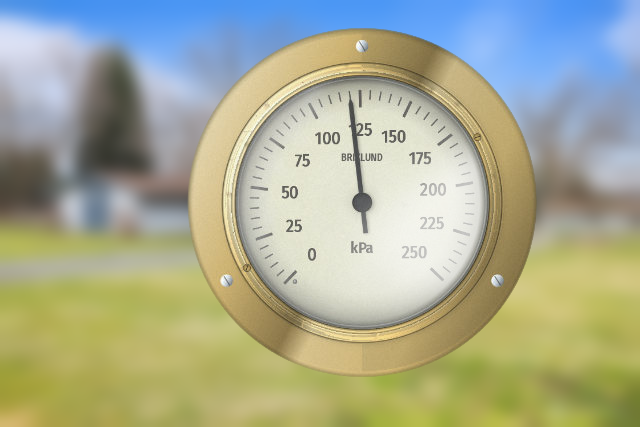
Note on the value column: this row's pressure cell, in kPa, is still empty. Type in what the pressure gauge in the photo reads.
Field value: 120 kPa
